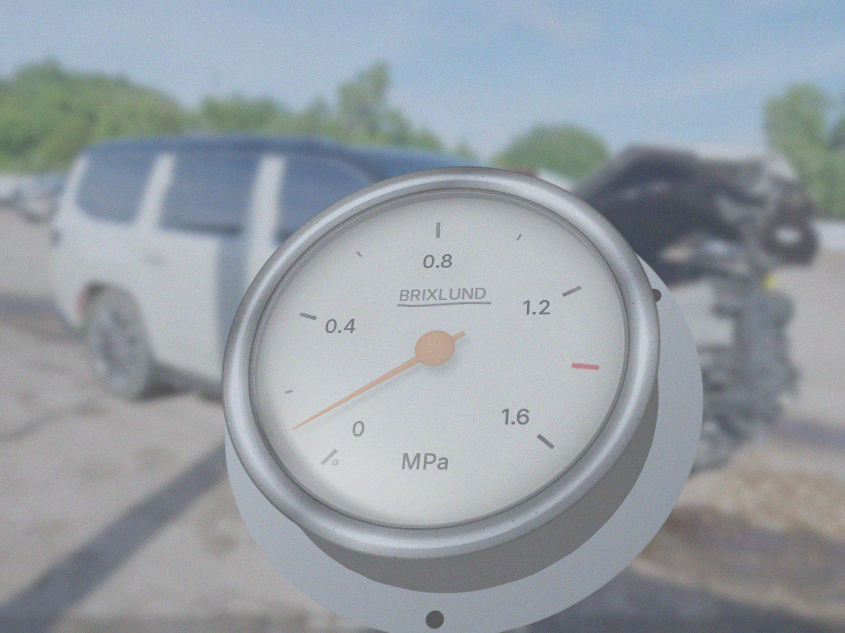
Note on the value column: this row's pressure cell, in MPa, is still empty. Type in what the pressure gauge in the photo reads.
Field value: 0.1 MPa
